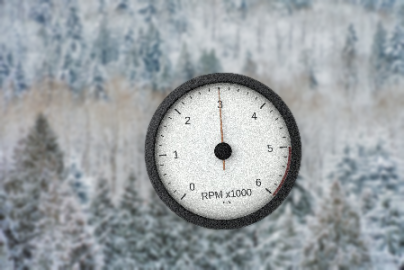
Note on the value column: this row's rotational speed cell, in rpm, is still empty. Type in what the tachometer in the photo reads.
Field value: 3000 rpm
